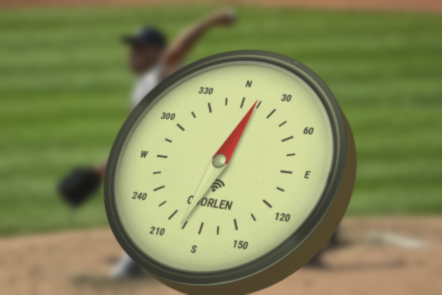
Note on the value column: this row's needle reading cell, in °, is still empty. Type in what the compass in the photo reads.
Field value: 15 °
